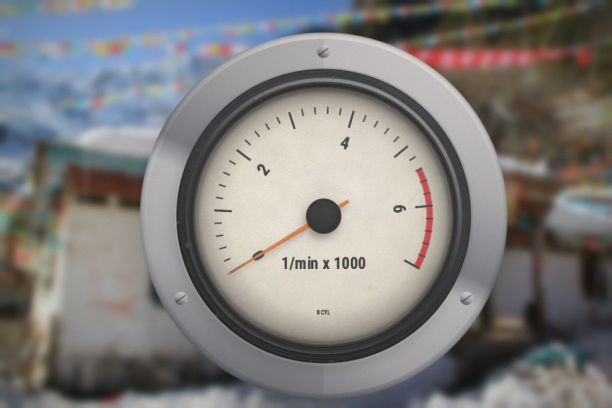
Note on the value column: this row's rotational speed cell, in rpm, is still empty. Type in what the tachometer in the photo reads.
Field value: 0 rpm
